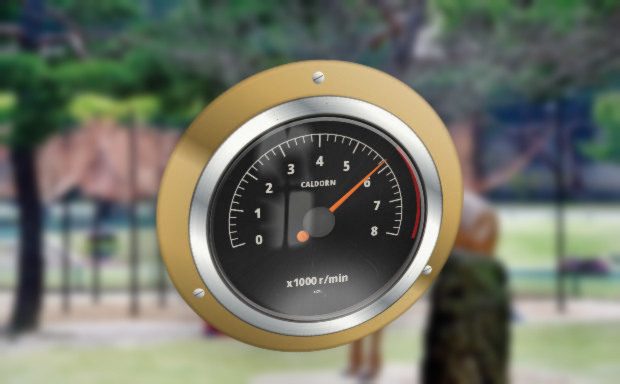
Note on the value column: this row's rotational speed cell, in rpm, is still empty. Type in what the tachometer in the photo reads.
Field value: 5800 rpm
